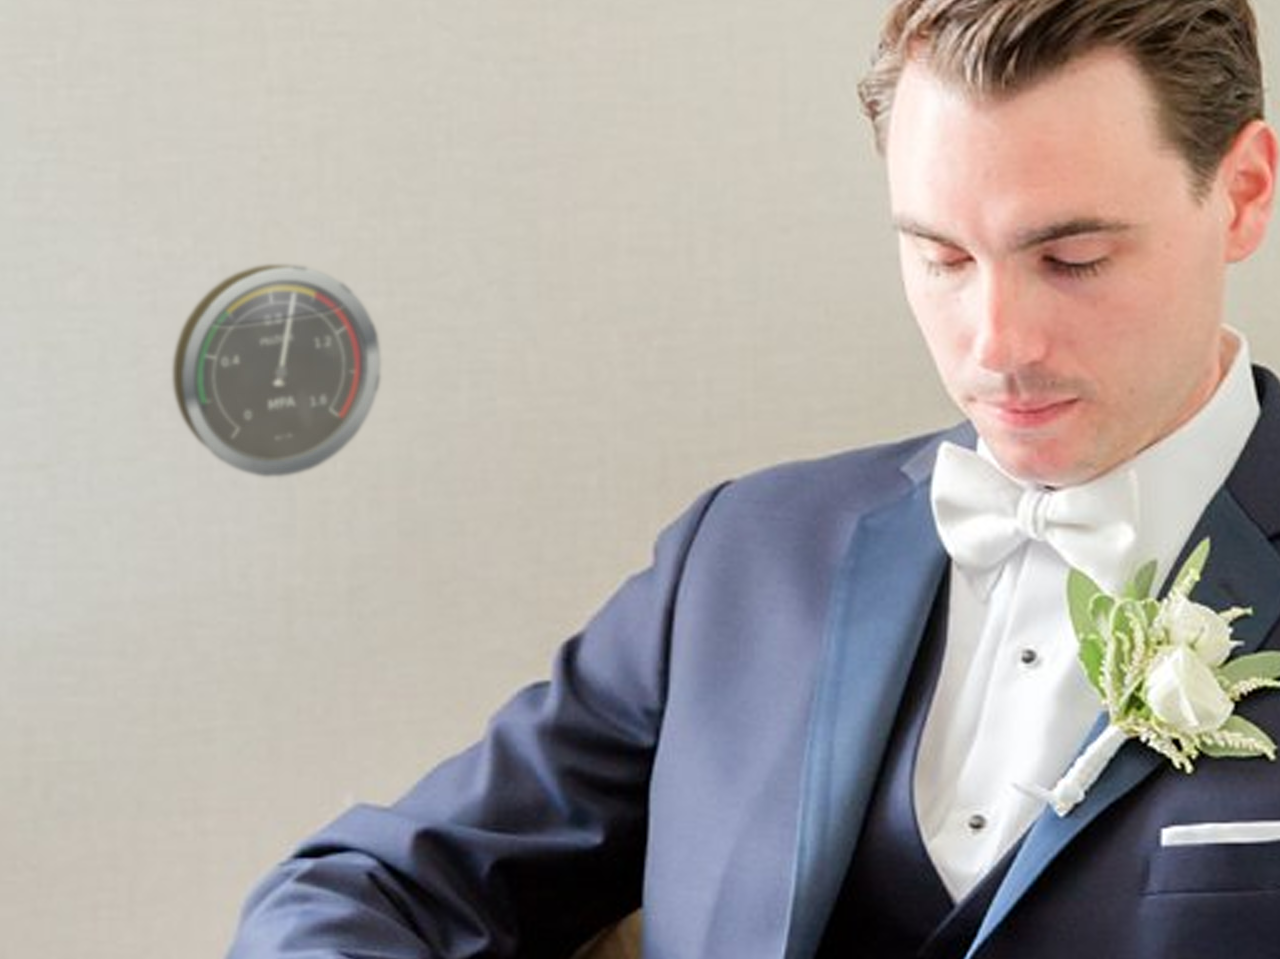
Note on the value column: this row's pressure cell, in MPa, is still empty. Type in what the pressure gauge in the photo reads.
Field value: 0.9 MPa
